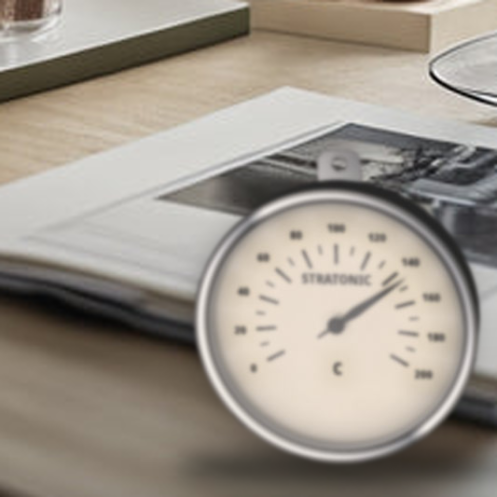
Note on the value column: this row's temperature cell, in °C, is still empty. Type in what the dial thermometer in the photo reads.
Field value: 145 °C
